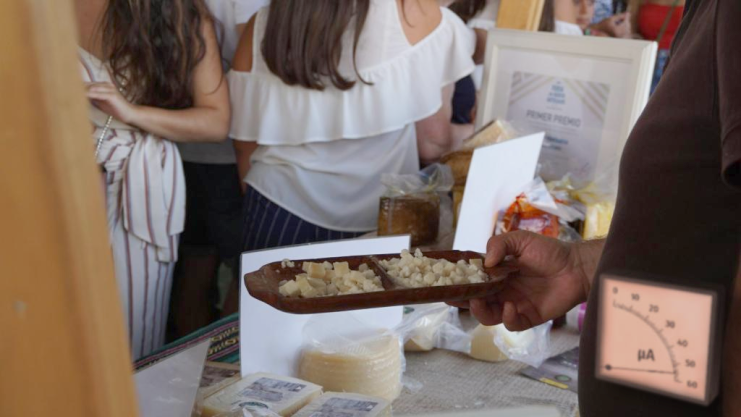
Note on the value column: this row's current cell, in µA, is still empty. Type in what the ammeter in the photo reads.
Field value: 55 µA
